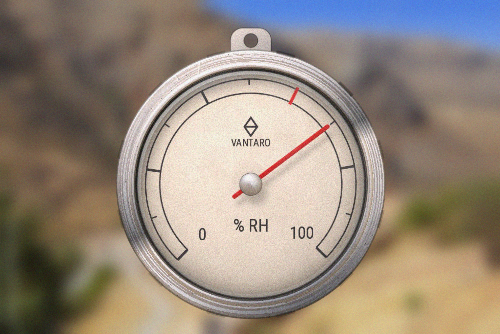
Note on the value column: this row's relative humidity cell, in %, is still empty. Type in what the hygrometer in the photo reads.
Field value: 70 %
